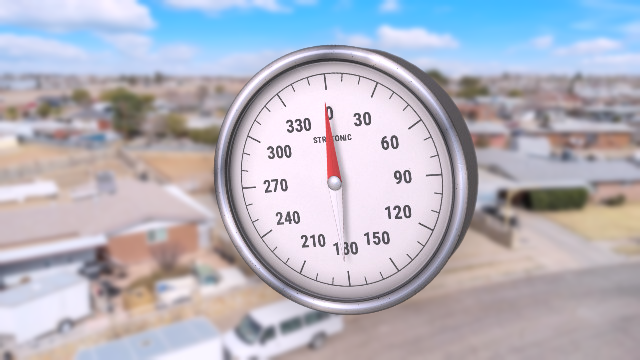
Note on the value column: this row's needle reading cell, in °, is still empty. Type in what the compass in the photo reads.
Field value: 0 °
